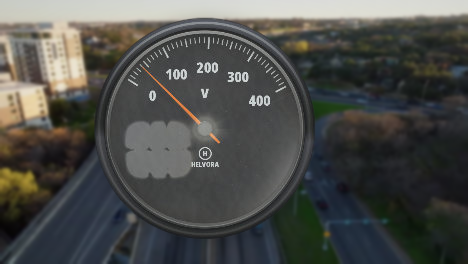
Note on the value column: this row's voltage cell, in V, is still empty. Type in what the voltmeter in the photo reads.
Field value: 40 V
